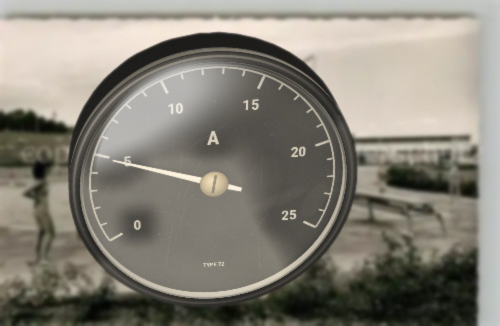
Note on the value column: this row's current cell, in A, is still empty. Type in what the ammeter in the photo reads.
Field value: 5 A
